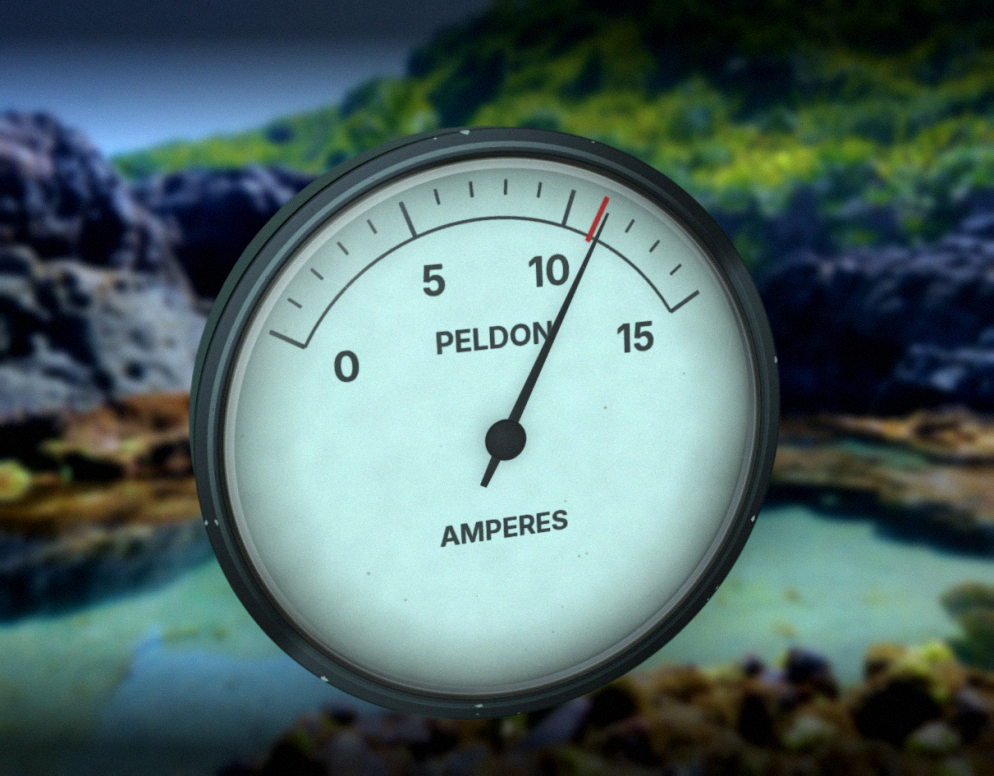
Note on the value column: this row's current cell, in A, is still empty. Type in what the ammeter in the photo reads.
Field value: 11 A
